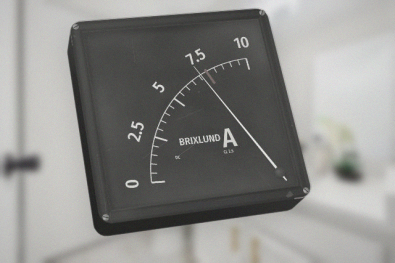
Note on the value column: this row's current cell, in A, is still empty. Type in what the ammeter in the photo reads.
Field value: 7 A
